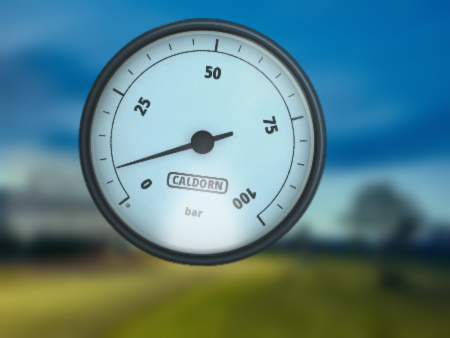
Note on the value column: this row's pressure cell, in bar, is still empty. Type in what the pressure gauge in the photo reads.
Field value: 7.5 bar
